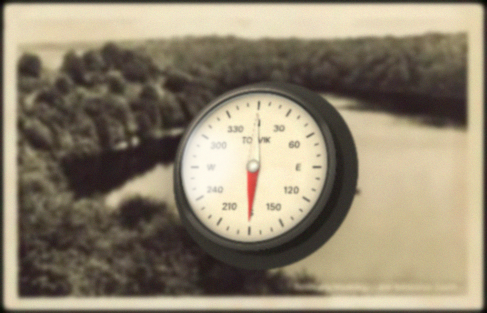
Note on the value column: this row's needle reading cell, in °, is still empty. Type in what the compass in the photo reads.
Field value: 180 °
